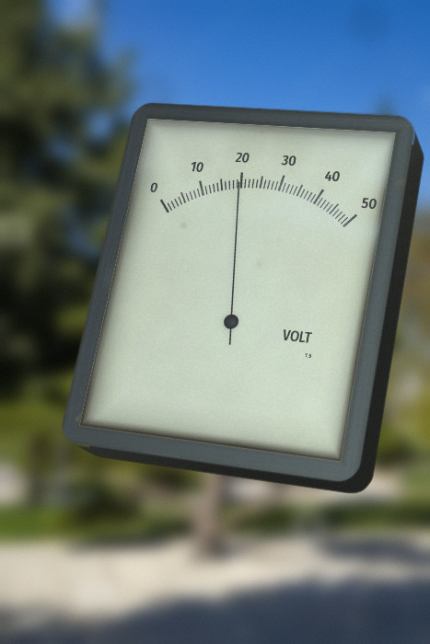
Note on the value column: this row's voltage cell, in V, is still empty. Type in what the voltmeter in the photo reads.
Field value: 20 V
